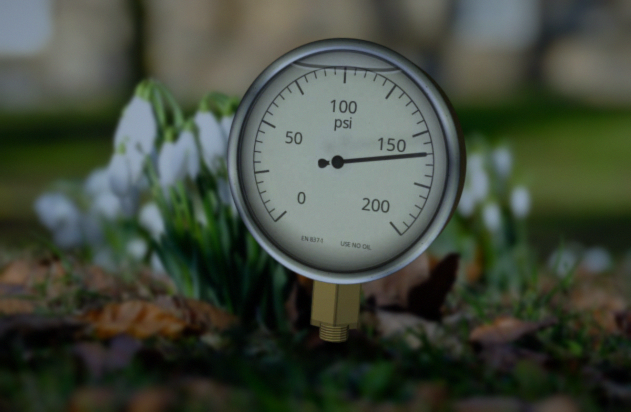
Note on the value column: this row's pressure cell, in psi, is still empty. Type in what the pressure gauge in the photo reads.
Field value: 160 psi
